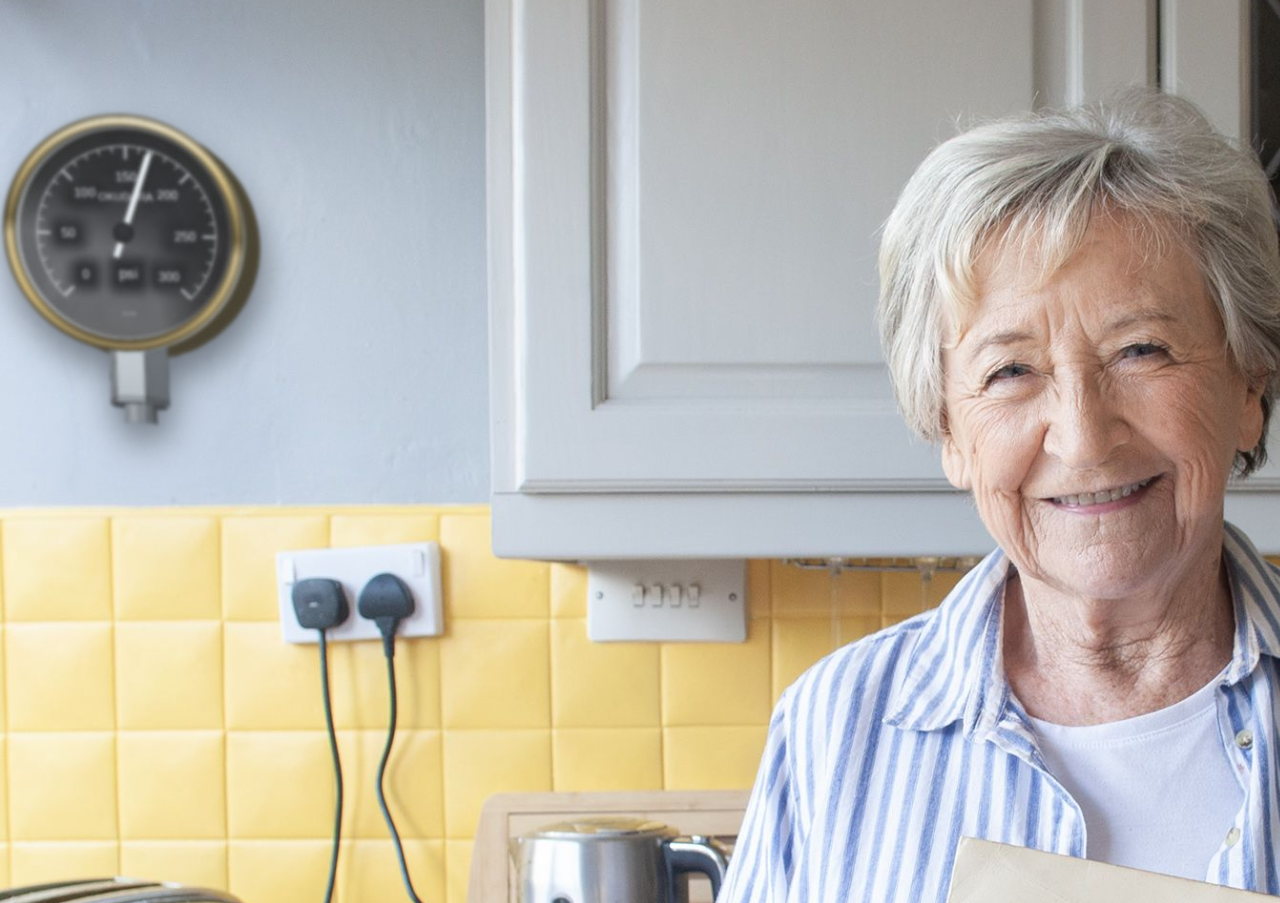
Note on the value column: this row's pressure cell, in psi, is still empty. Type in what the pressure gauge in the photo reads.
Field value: 170 psi
